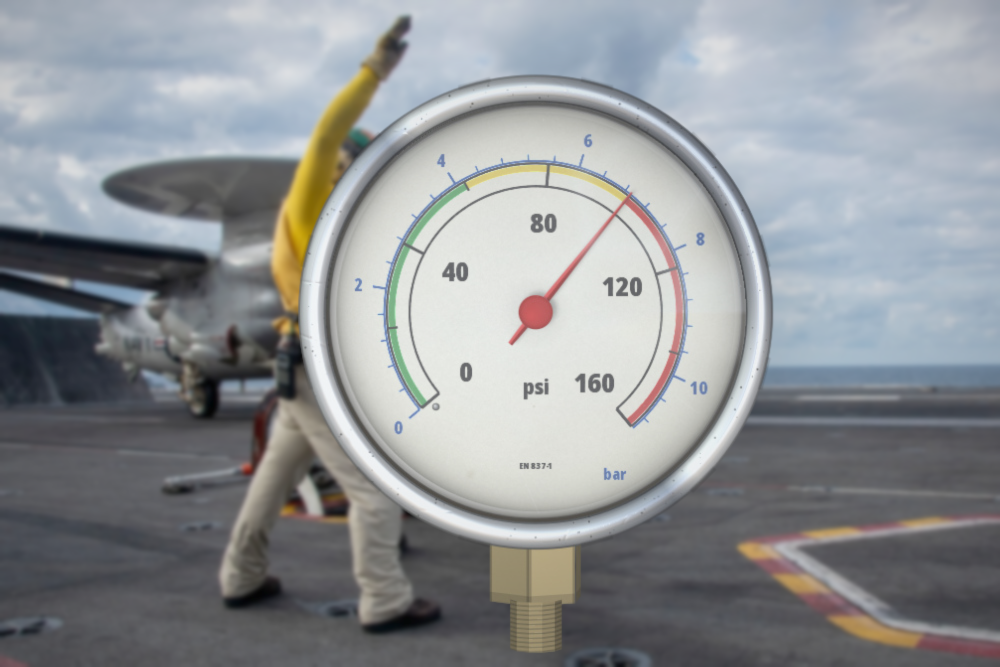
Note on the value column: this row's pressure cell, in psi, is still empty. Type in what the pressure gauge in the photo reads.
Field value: 100 psi
